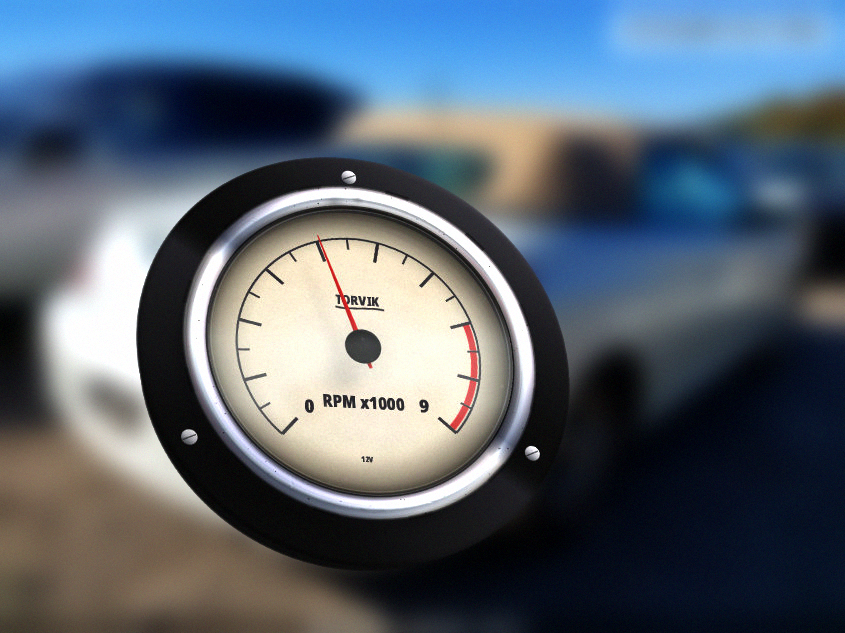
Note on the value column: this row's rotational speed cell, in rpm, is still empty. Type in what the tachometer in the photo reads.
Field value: 4000 rpm
